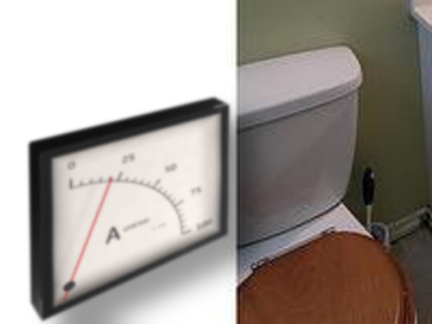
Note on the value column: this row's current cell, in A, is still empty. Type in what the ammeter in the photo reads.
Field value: 20 A
